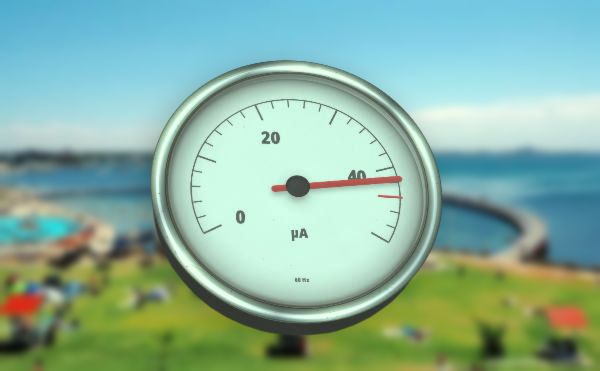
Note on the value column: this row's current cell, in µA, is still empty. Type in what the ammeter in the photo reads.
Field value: 42 µA
